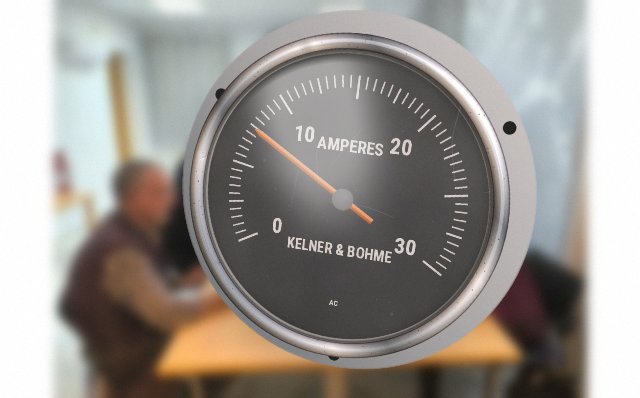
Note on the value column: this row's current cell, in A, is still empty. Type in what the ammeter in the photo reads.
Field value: 7.5 A
